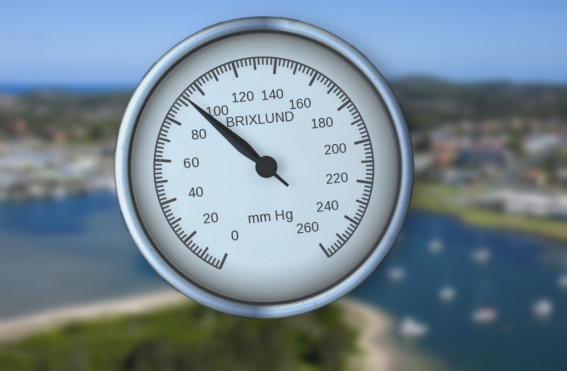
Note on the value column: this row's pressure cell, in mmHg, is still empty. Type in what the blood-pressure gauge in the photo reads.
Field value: 92 mmHg
